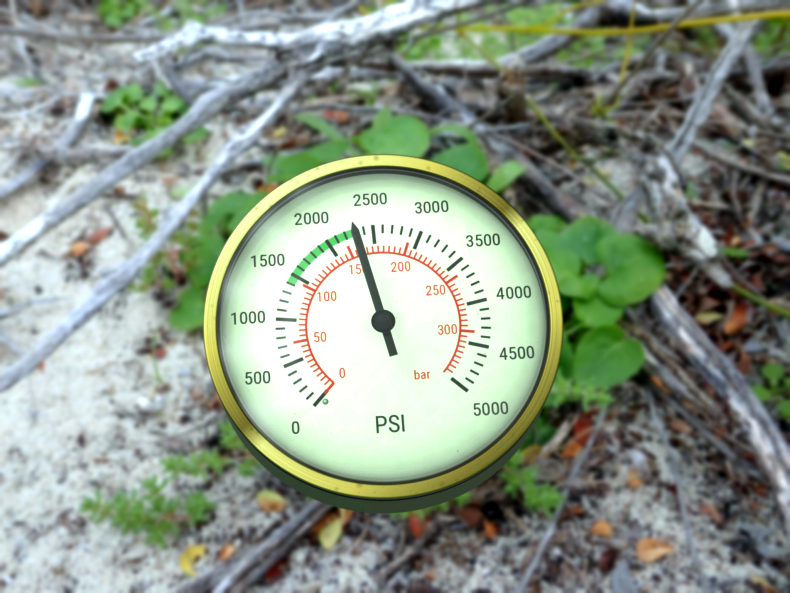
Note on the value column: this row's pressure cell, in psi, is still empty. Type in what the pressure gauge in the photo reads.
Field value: 2300 psi
